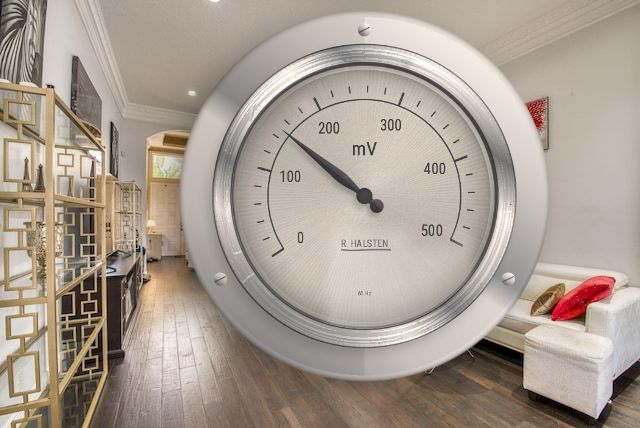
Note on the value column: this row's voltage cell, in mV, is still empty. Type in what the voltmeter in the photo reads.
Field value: 150 mV
